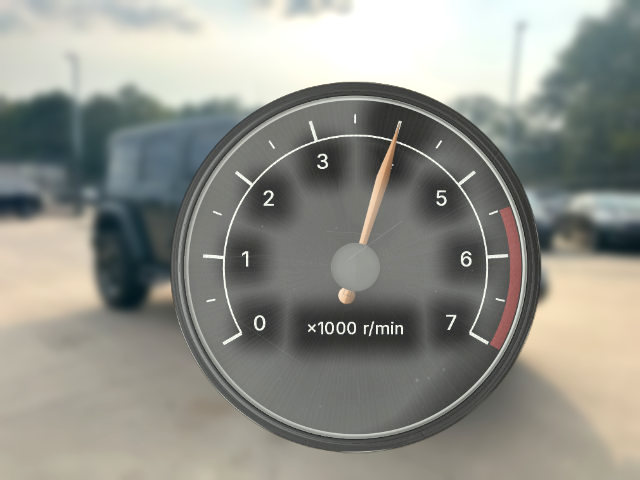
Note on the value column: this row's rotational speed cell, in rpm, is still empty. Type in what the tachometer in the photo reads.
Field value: 4000 rpm
